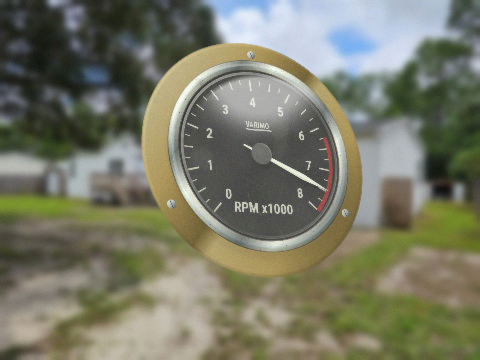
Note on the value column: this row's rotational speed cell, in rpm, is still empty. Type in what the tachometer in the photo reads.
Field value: 7500 rpm
